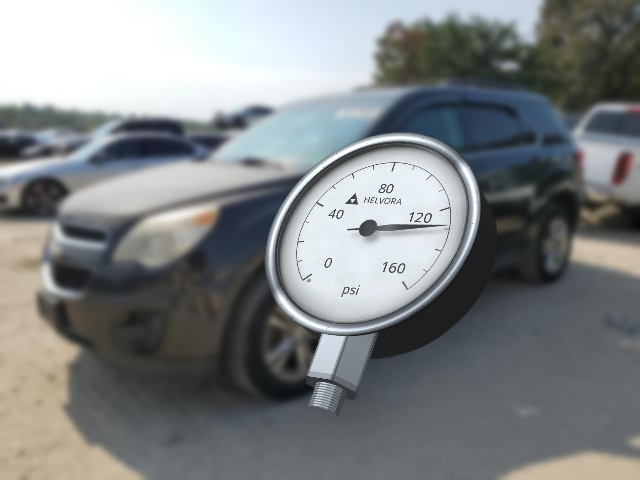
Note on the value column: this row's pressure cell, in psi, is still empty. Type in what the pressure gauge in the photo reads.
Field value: 130 psi
